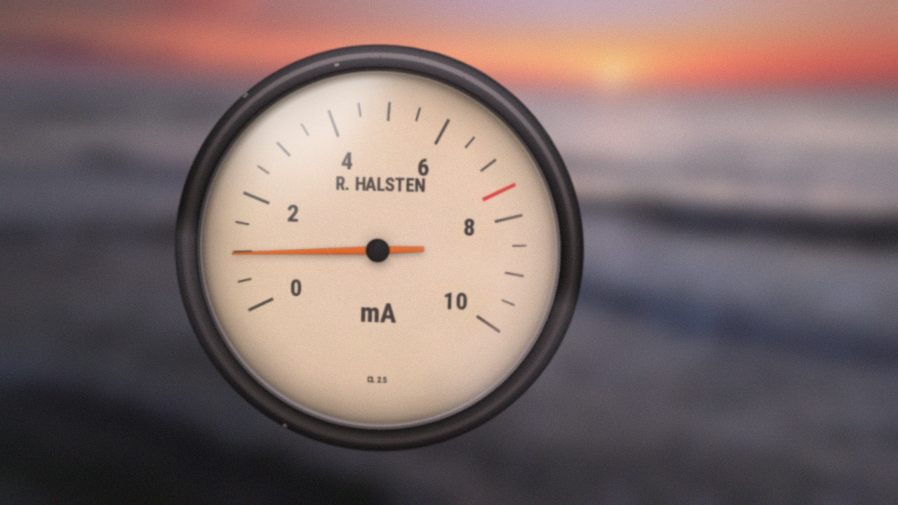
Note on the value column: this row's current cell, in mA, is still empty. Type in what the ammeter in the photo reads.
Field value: 1 mA
